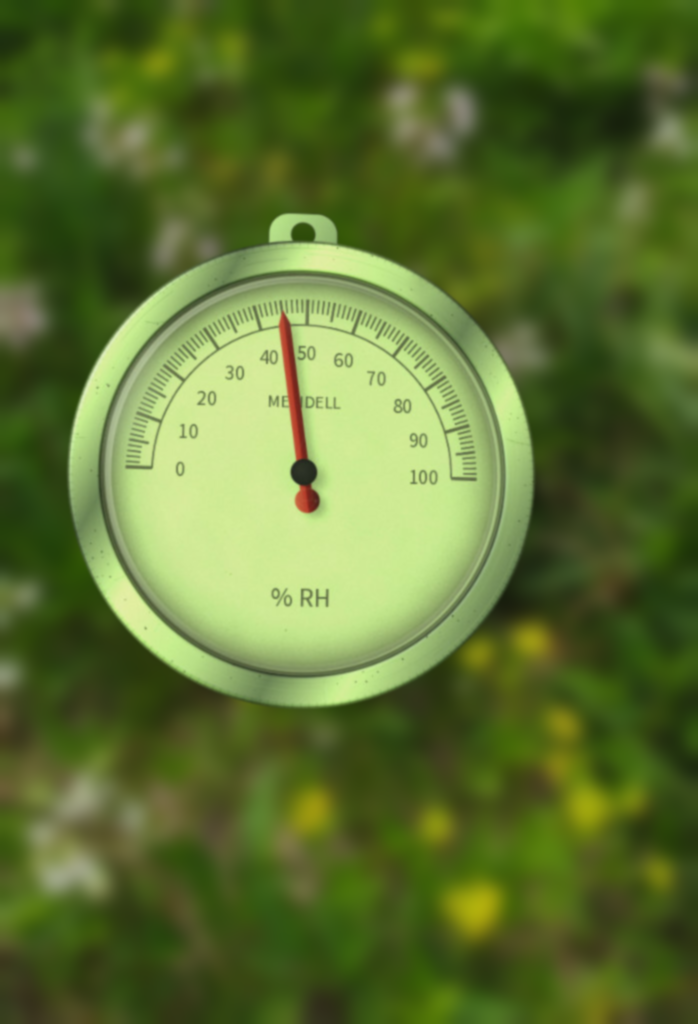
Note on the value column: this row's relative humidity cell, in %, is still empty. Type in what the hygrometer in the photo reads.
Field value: 45 %
